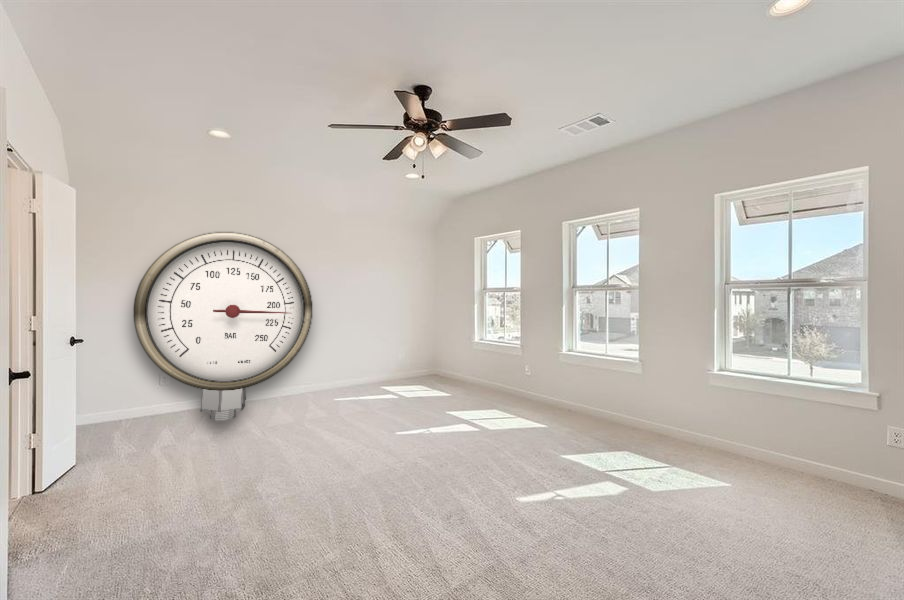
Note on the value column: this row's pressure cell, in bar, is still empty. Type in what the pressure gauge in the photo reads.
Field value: 210 bar
